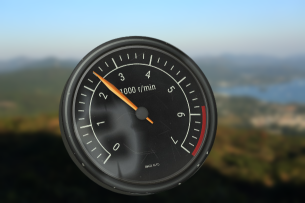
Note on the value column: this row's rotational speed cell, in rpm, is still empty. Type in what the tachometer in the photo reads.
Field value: 2400 rpm
